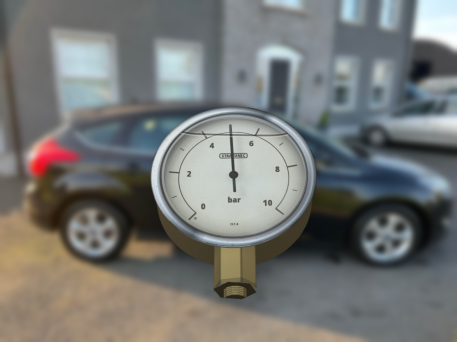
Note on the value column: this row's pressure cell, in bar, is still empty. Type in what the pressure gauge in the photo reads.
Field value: 5 bar
